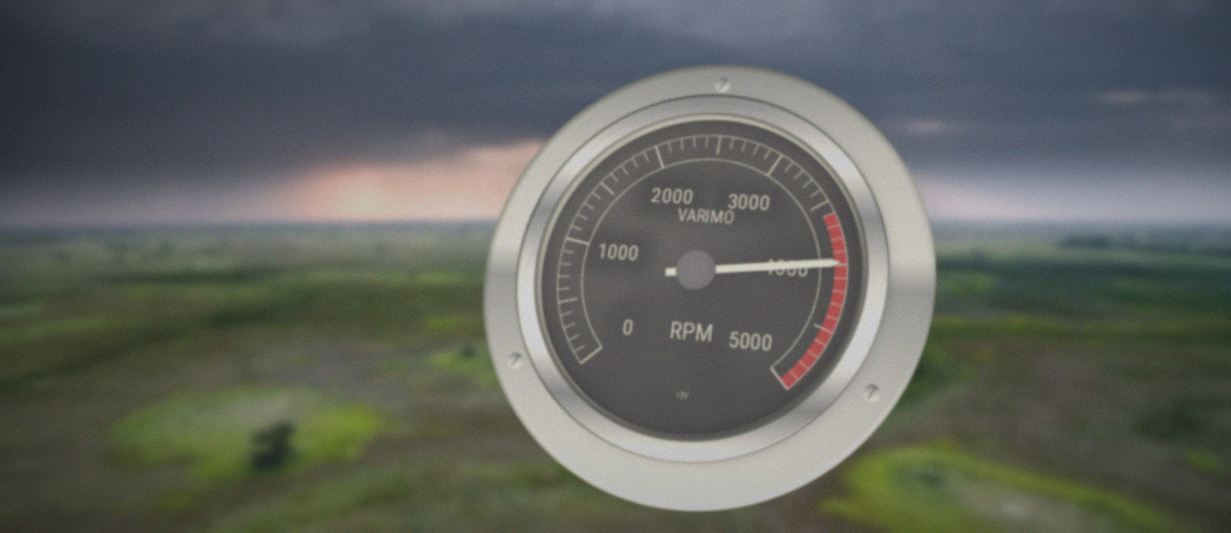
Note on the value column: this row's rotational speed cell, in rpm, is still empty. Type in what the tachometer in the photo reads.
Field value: 4000 rpm
